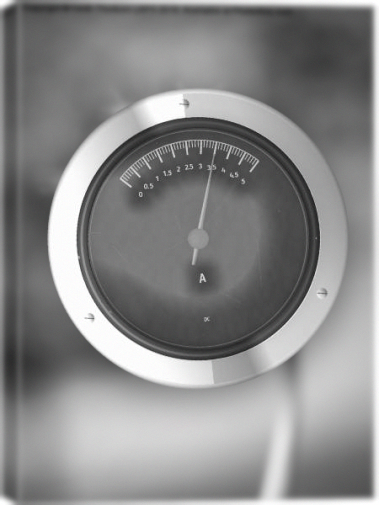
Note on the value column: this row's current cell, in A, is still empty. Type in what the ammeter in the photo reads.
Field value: 3.5 A
